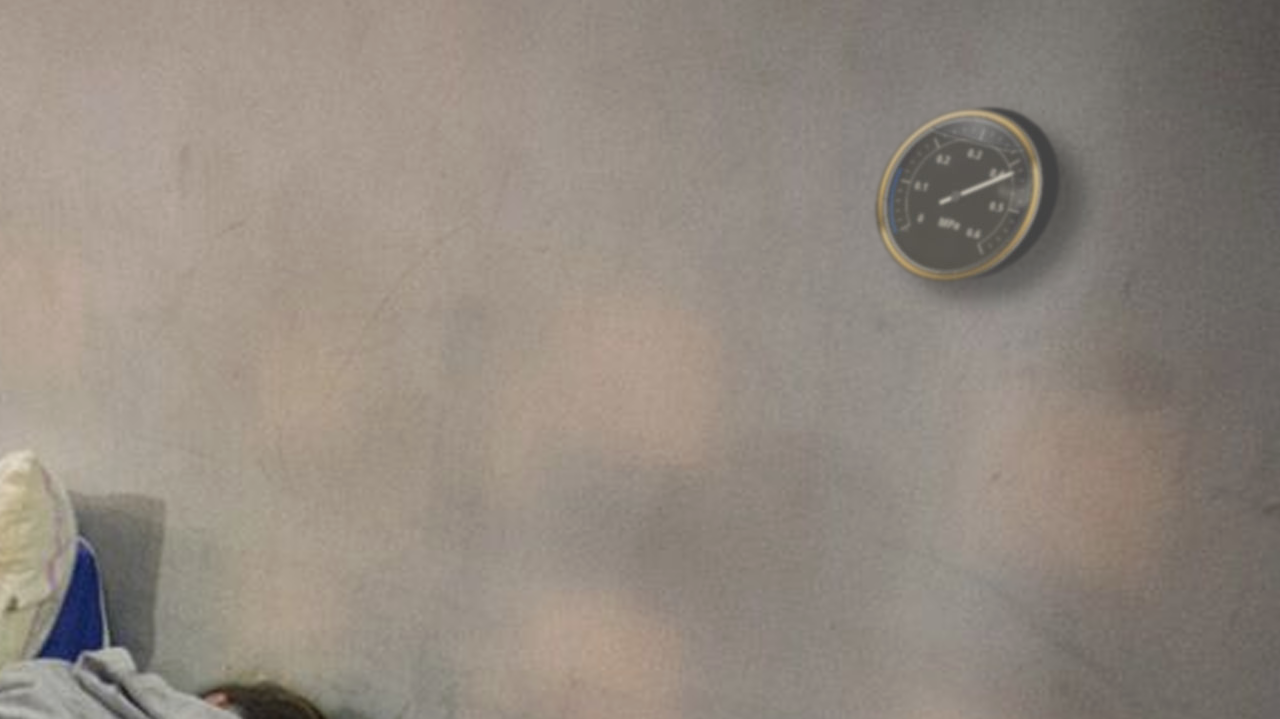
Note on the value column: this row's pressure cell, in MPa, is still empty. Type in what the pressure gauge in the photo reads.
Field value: 0.42 MPa
